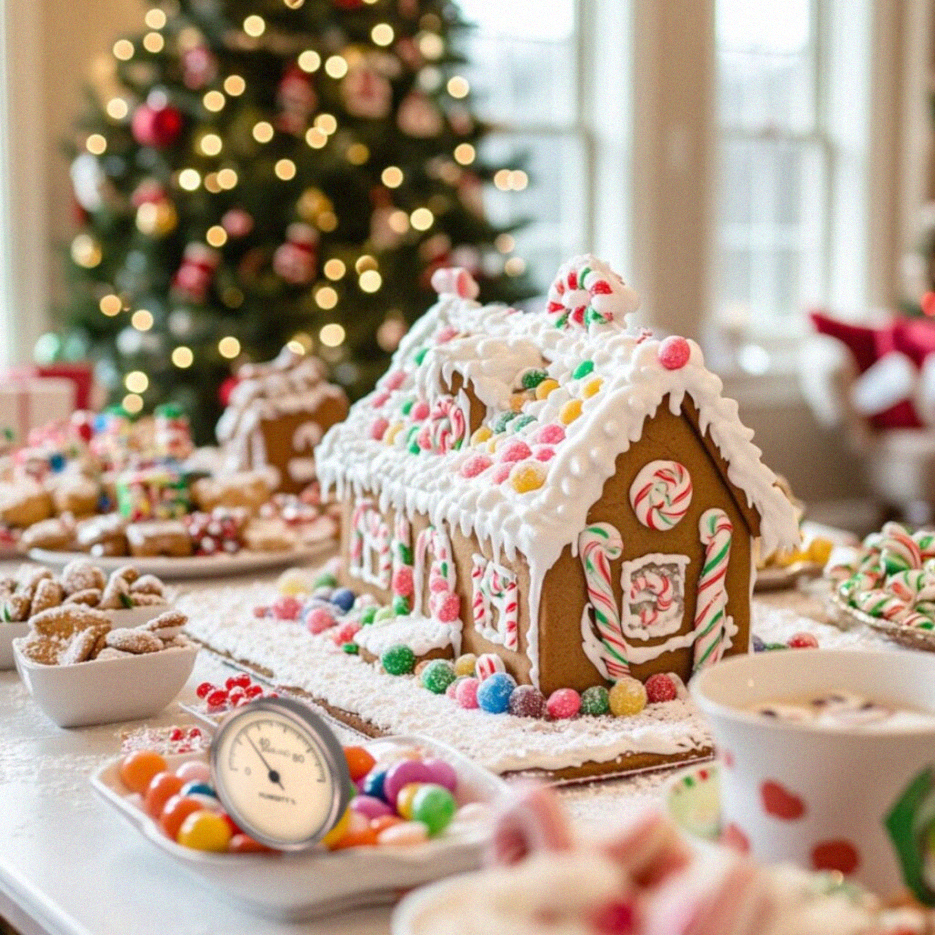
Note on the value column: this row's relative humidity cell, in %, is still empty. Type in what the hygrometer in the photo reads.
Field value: 30 %
